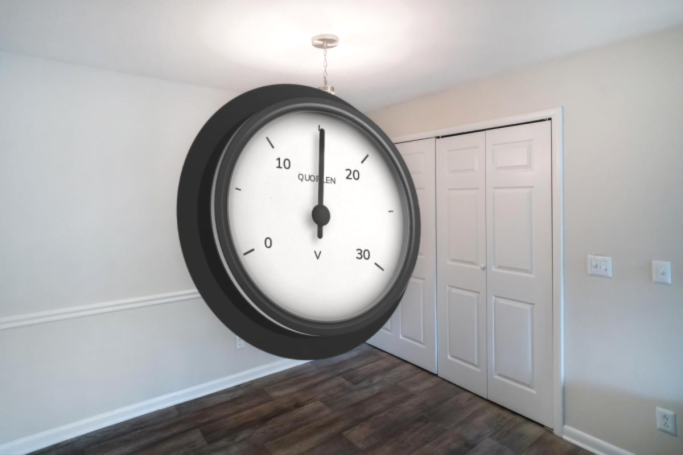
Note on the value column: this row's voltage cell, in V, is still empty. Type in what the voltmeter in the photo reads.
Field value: 15 V
